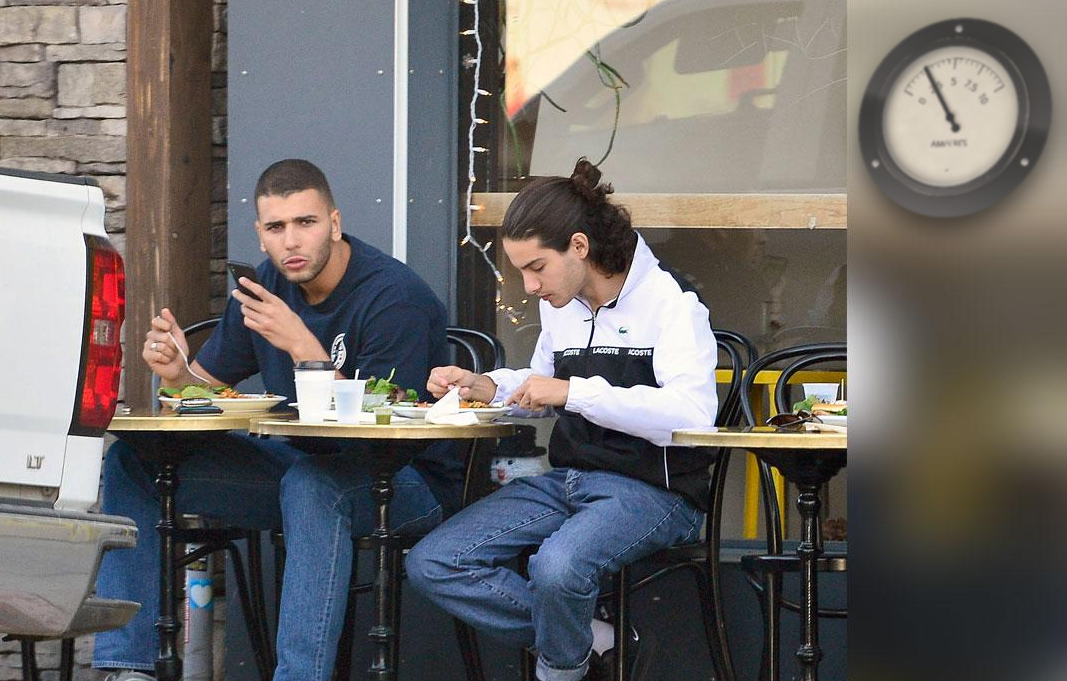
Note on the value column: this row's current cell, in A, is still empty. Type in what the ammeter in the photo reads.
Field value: 2.5 A
